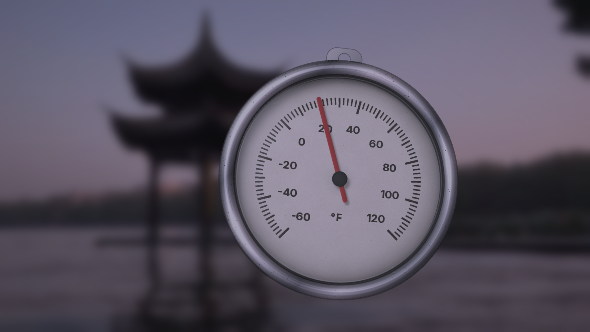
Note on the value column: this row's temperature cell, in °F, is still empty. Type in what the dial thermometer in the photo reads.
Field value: 20 °F
